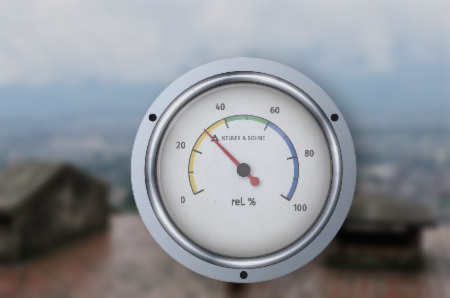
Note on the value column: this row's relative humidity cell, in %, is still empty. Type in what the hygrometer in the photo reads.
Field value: 30 %
